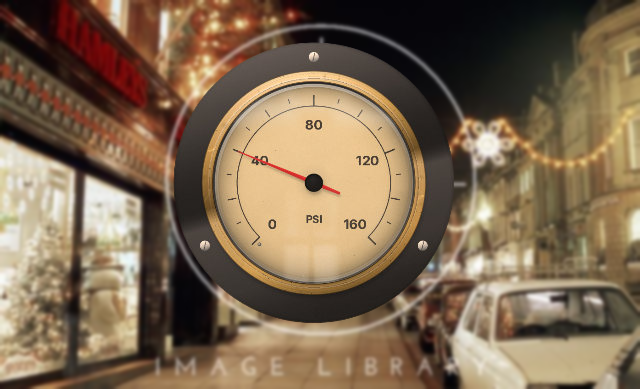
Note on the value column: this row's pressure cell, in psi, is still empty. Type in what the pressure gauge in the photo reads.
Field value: 40 psi
